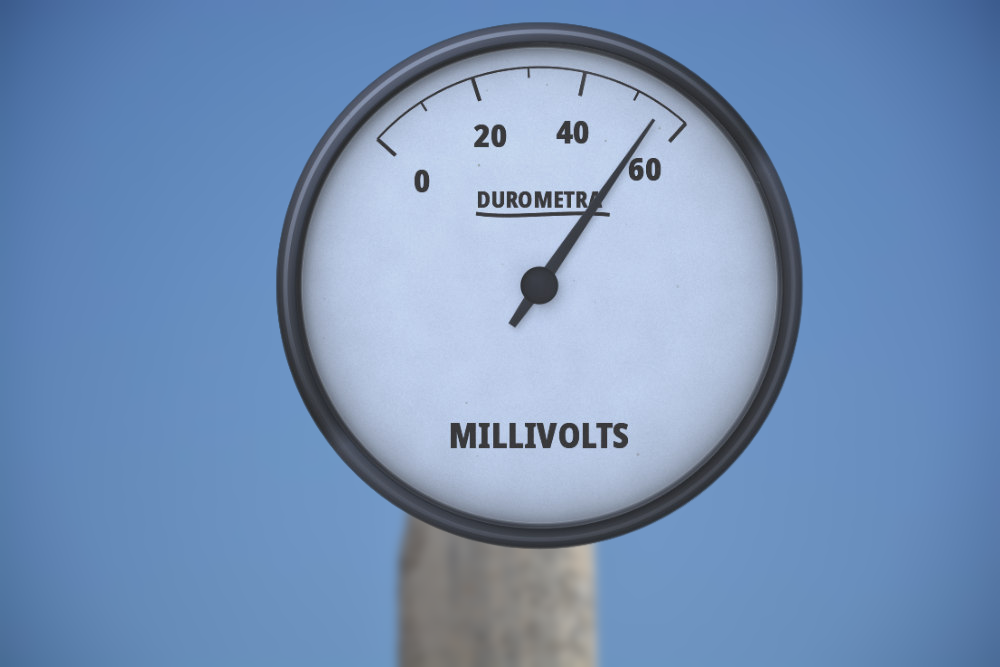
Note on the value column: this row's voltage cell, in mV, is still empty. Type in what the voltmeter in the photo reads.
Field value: 55 mV
